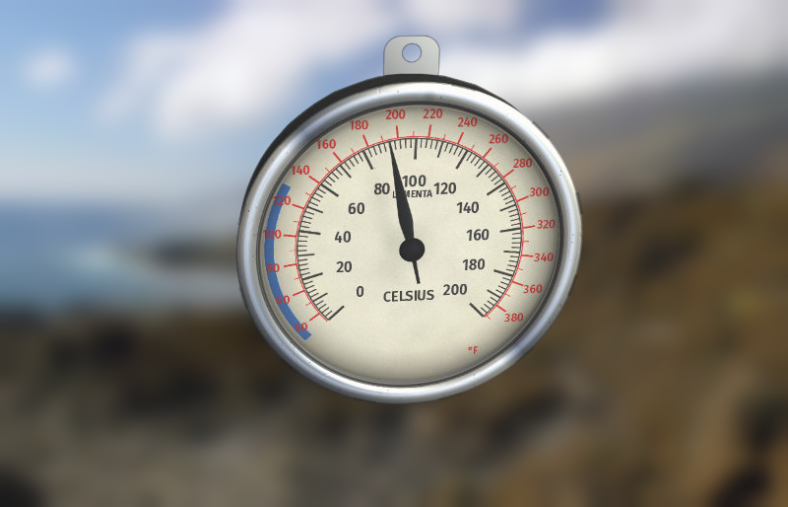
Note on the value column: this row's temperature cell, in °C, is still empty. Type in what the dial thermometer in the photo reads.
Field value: 90 °C
